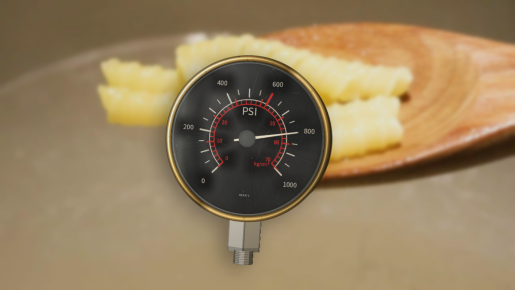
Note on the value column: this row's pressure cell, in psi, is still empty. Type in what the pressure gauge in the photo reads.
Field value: 800 psi
